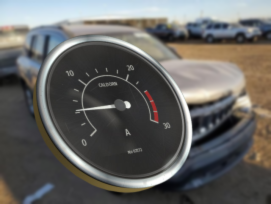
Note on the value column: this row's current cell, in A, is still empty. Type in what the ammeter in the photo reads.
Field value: 4 A
